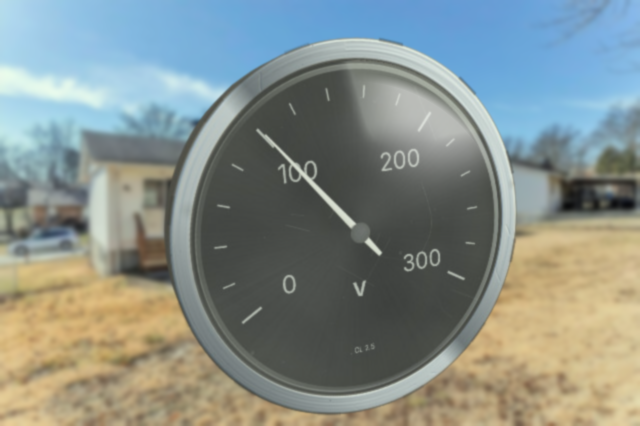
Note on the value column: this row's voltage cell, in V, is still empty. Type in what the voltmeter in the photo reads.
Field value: 100 V
